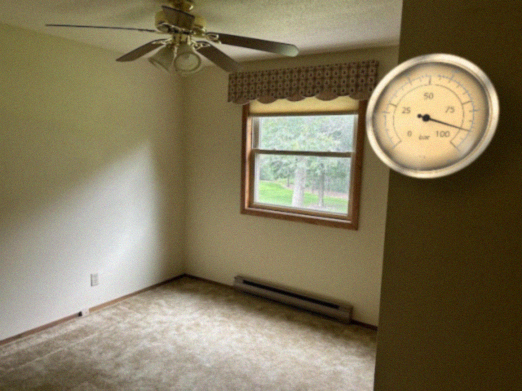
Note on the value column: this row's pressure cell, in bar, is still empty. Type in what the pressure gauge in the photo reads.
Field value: 90 bar
